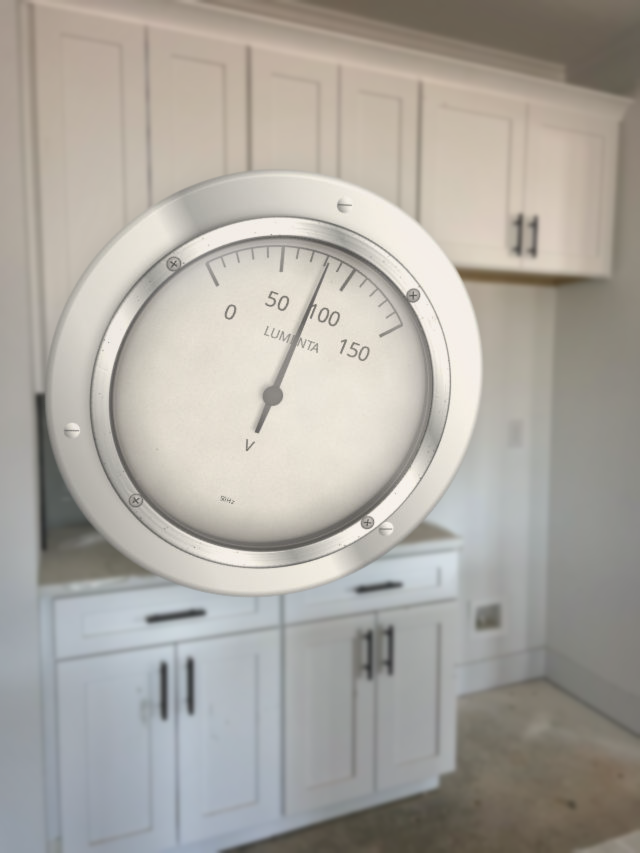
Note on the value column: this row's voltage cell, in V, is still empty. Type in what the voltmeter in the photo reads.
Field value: 80 V
